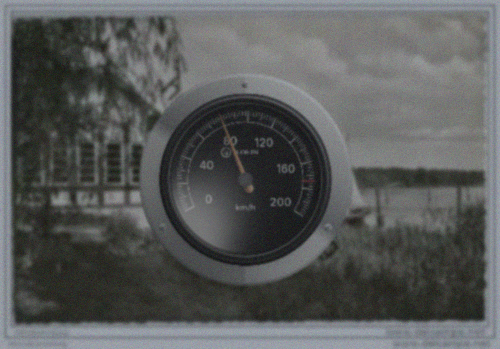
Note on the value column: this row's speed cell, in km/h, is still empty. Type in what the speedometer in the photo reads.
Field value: 80 km/h
